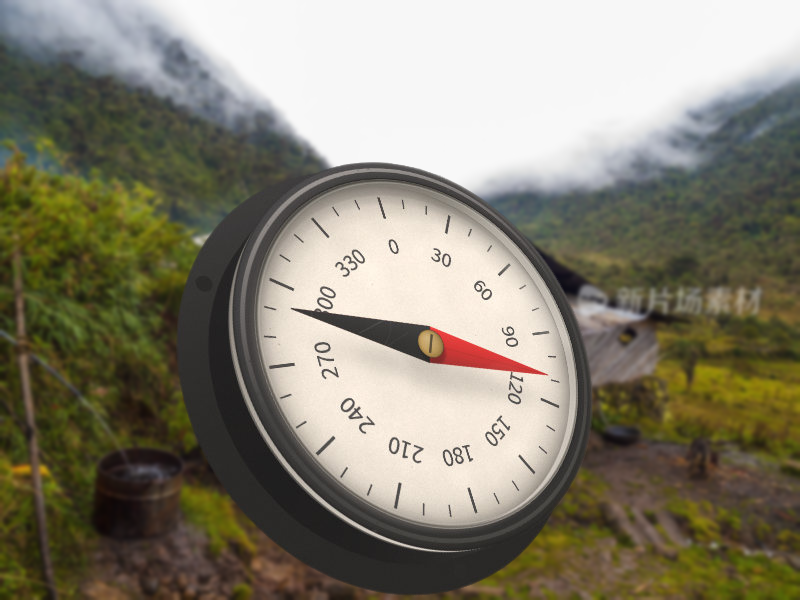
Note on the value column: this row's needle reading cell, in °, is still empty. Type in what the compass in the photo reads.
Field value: 110 °
